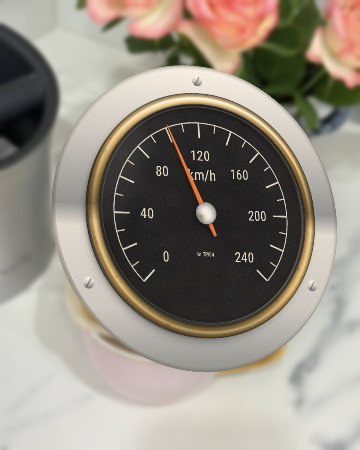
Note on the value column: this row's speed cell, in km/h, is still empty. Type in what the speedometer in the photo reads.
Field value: 100 km/h
